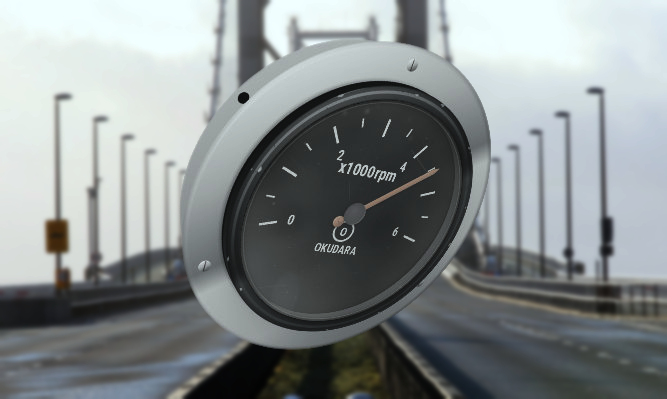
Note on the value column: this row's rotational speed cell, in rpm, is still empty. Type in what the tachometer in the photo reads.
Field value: 4500 rpm
